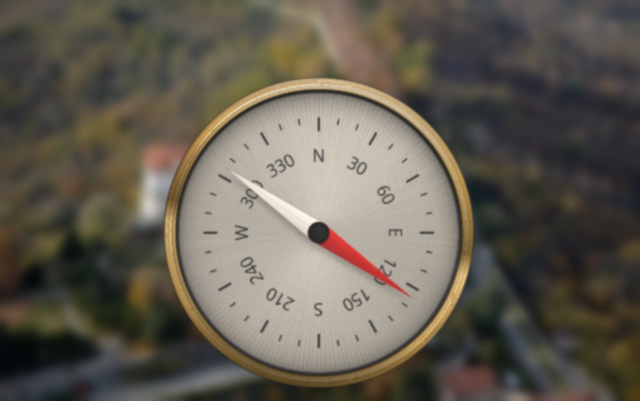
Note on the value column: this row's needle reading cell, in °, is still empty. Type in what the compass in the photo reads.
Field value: 125 °
